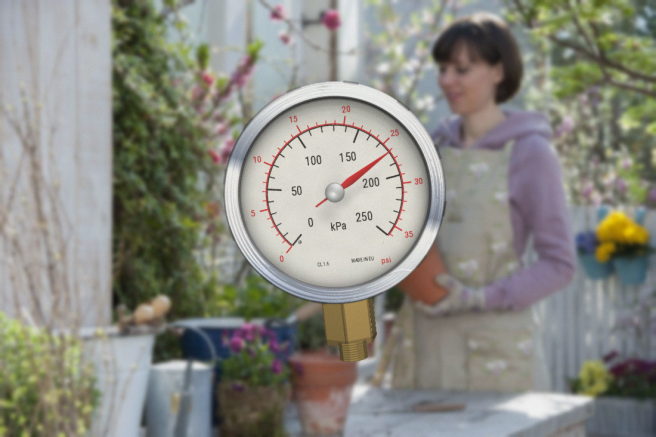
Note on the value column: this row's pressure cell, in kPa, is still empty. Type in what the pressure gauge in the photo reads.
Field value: 180 kPa
